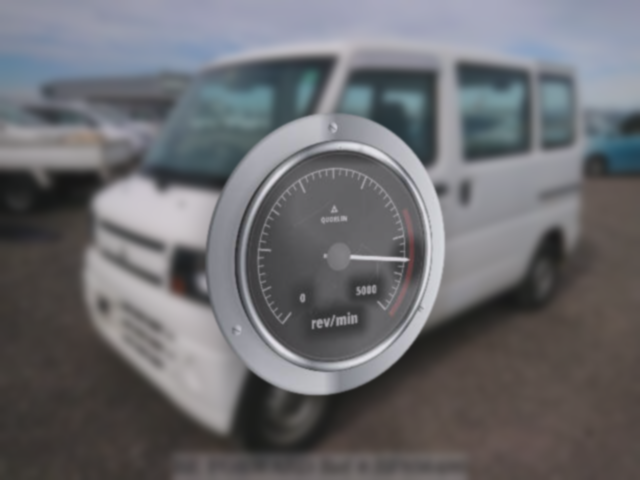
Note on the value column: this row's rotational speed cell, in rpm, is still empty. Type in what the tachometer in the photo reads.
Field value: 4300 rpm
